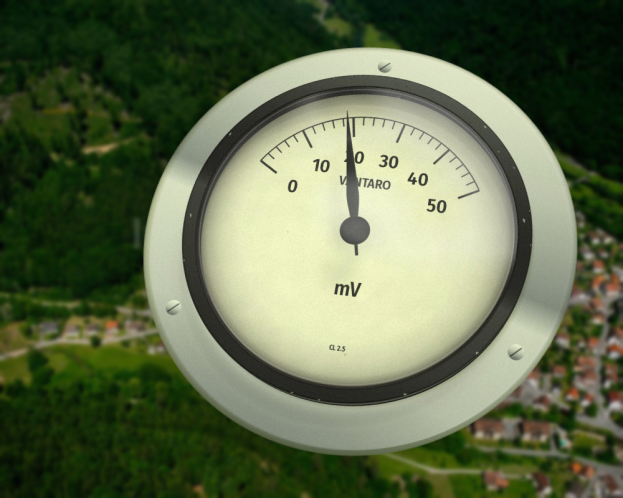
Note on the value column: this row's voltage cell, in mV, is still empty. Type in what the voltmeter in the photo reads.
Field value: 19 mV
